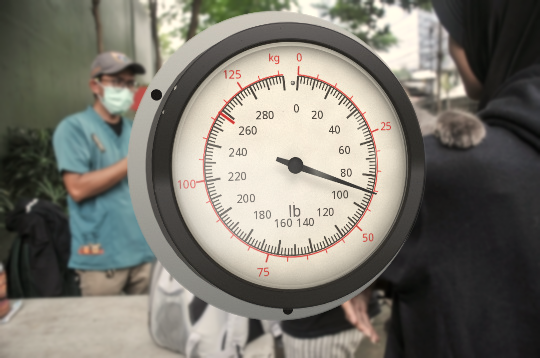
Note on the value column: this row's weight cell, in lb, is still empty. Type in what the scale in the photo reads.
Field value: 90 lb
